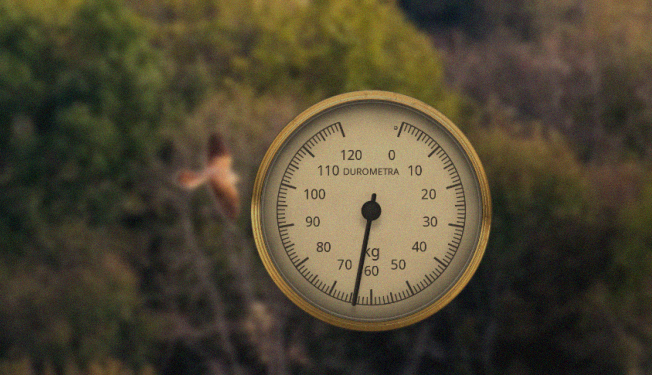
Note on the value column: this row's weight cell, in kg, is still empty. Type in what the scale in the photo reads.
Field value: 64 kg
